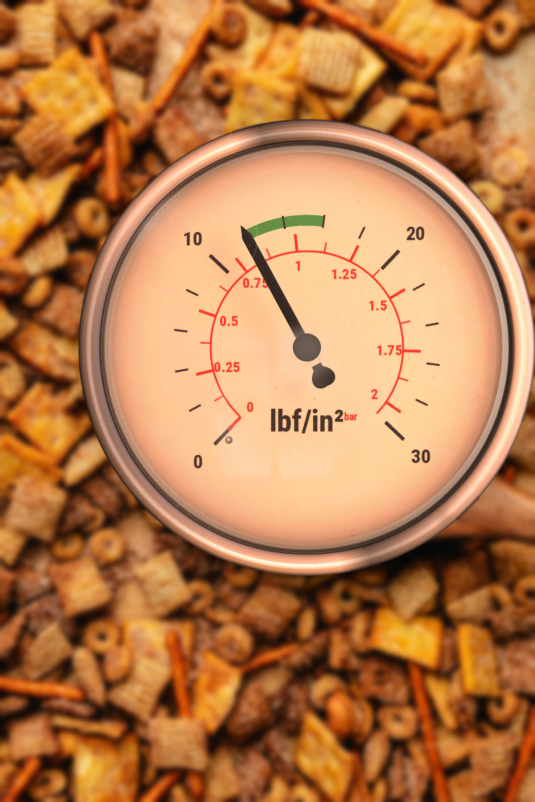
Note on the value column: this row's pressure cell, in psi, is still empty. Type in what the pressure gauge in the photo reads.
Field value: 12 psi
